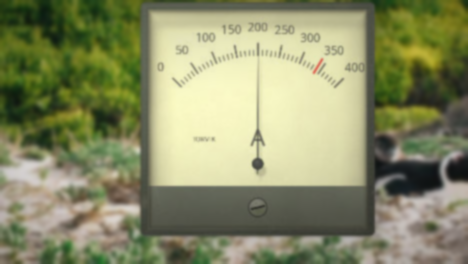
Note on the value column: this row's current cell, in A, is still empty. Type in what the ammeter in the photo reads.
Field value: 200 A
